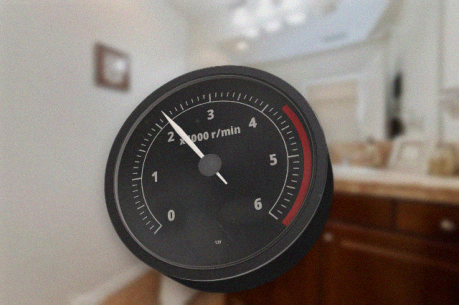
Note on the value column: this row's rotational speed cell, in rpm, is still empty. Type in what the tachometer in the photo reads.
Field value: 2200 rpm
